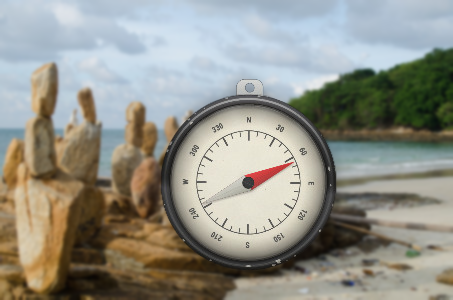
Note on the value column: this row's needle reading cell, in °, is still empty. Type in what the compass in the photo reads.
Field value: 65 °
